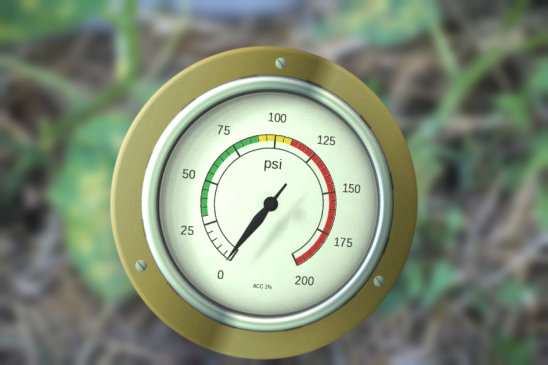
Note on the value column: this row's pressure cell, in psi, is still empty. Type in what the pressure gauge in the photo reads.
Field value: 2.5 psi
